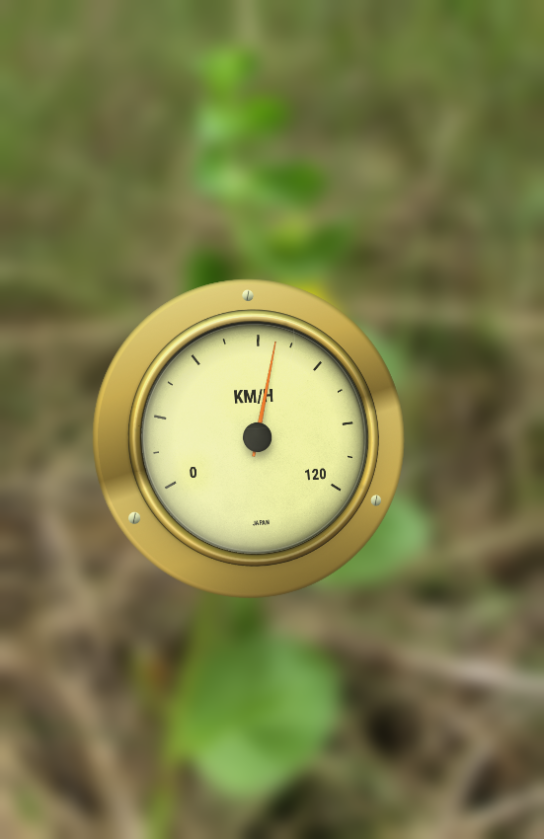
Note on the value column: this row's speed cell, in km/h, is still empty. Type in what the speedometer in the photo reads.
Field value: 65 km/h
